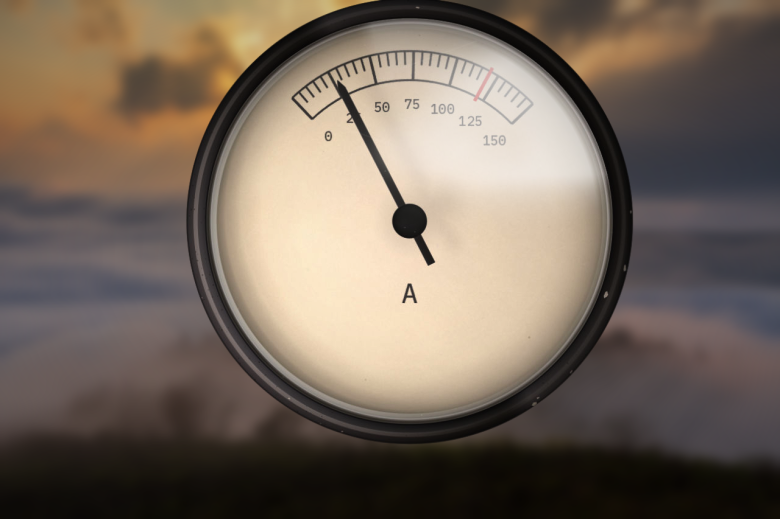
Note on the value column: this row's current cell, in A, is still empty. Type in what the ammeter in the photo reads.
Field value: 27.5 A
